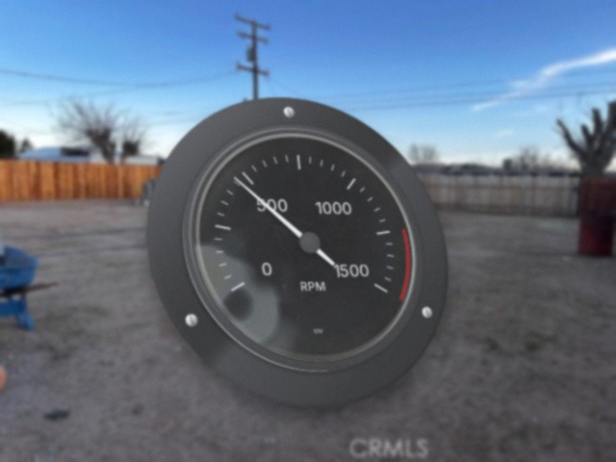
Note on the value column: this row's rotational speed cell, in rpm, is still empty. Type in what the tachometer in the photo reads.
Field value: 450 rpm
